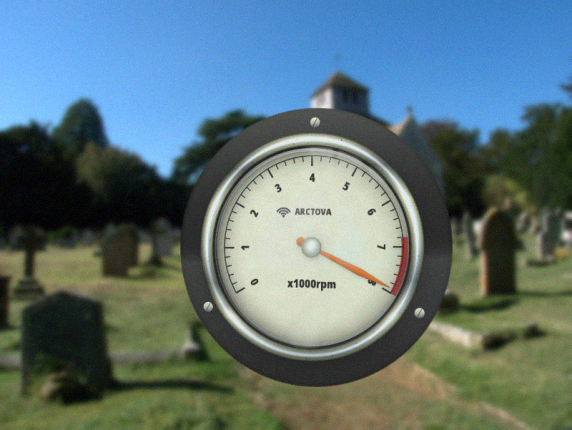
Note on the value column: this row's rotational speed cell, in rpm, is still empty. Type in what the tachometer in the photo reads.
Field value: 7900 rpm
